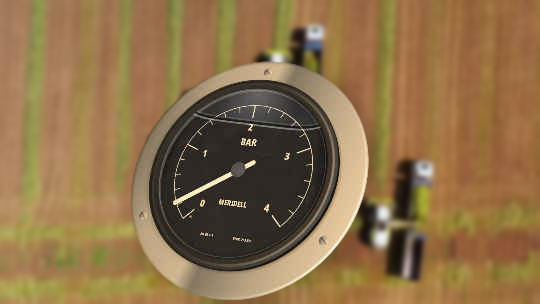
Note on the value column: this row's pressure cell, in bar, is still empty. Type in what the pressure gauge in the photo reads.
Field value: 0.2 bar
